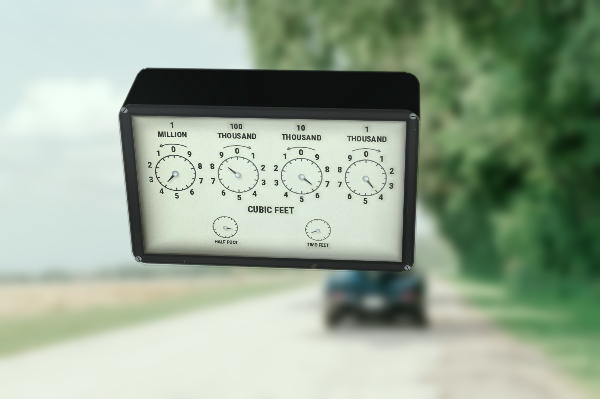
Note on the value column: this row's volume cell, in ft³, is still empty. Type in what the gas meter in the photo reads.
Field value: 386400 ft³
